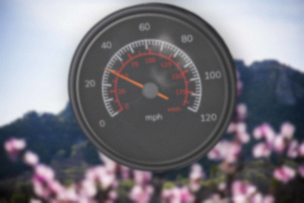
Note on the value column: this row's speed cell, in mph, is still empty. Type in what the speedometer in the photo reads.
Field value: 30 mph
